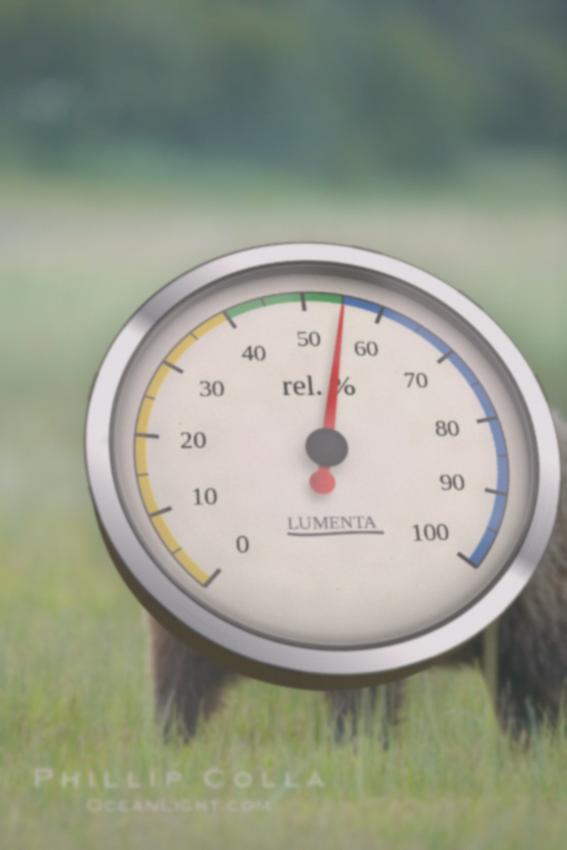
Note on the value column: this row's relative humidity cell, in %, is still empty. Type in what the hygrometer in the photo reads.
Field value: 55 %
